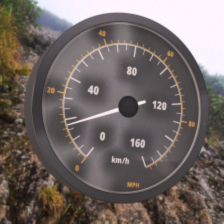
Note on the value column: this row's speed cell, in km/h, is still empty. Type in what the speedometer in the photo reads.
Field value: 17.5 km/h
